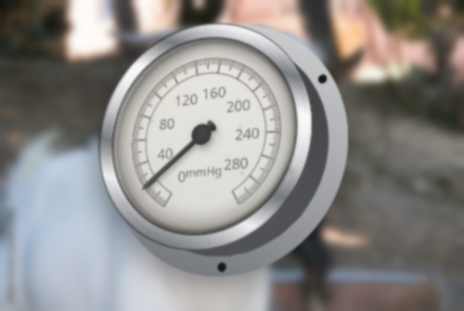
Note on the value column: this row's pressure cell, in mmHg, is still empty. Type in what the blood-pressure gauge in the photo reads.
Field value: 20 mmHg
